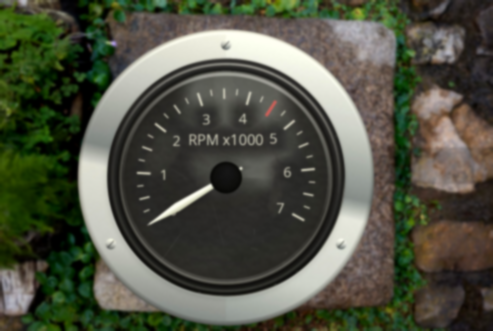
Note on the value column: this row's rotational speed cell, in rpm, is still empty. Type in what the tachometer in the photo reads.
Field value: 0 rpm
